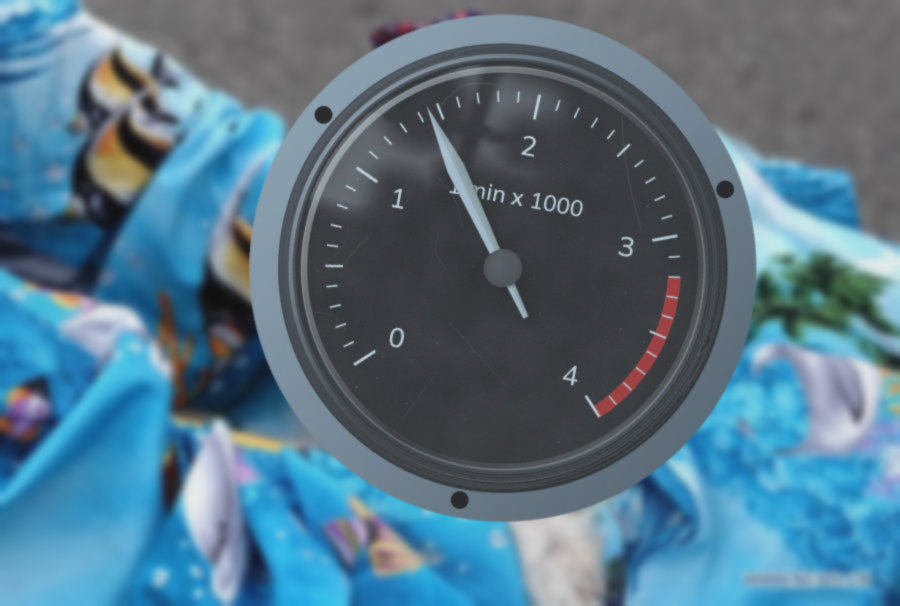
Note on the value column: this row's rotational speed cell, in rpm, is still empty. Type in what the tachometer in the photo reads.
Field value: 1450 rpm
